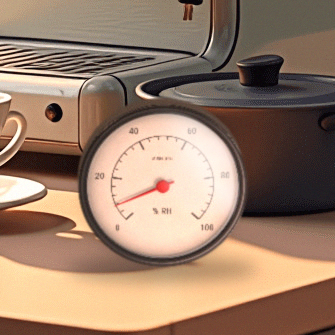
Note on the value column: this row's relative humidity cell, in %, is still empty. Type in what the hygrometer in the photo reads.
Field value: 8 %
